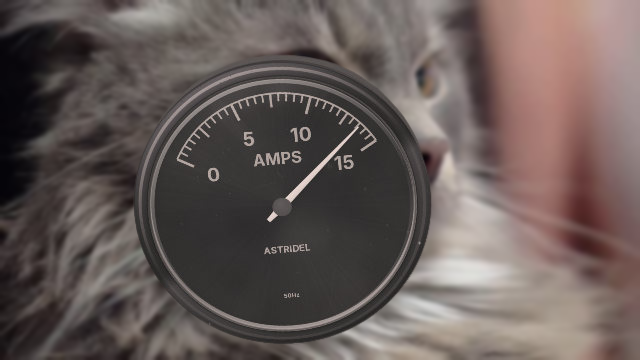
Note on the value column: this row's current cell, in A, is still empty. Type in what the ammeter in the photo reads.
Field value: 13.5 A
